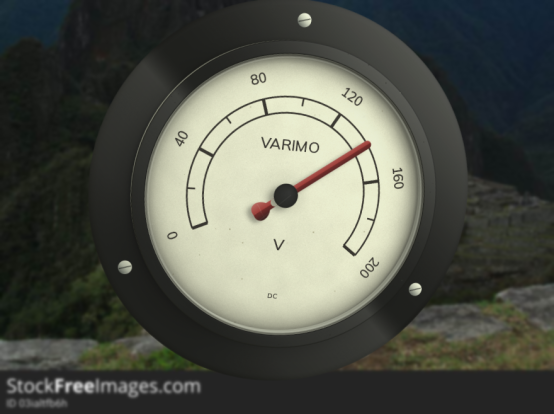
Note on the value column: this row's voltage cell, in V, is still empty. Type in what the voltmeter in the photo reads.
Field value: 140 V
